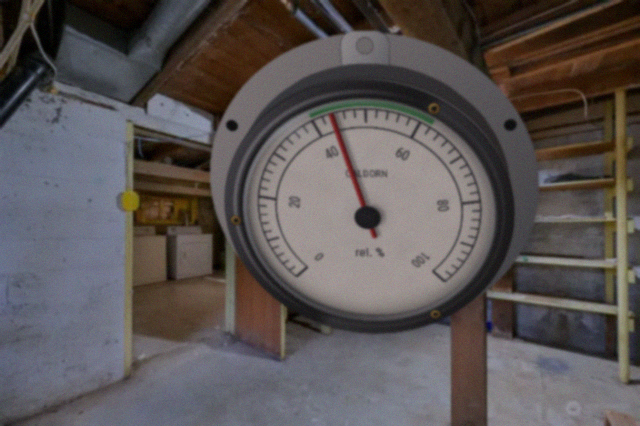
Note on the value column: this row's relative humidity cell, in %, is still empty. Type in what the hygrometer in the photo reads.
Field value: 44 %
